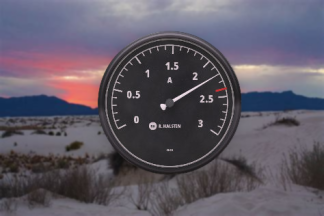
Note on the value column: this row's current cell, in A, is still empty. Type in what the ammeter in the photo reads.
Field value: 2.2 A
